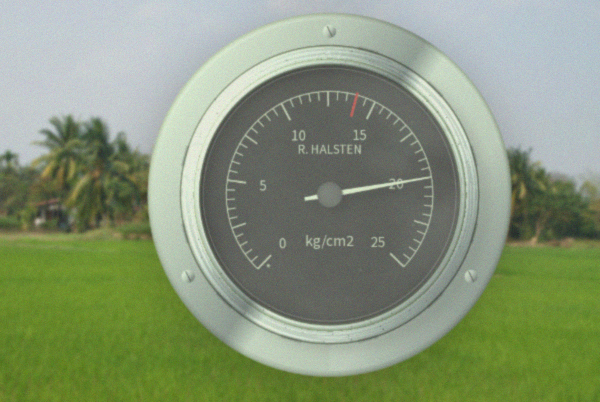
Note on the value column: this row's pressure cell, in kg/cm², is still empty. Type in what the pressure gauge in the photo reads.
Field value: 20 kg/cm²
